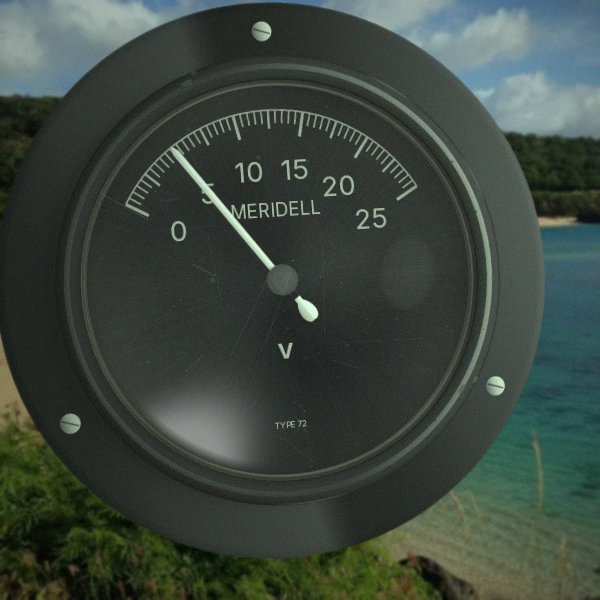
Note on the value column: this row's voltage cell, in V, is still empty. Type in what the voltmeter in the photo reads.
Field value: 5 V
